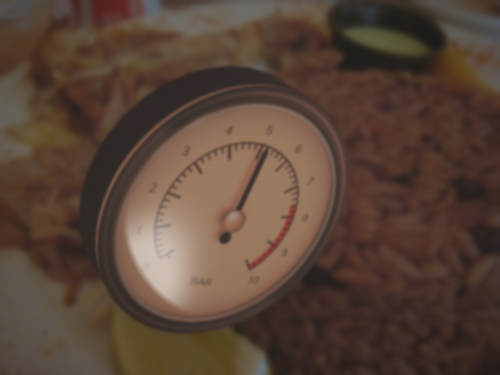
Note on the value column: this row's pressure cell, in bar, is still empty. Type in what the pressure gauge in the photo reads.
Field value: 5 bar
